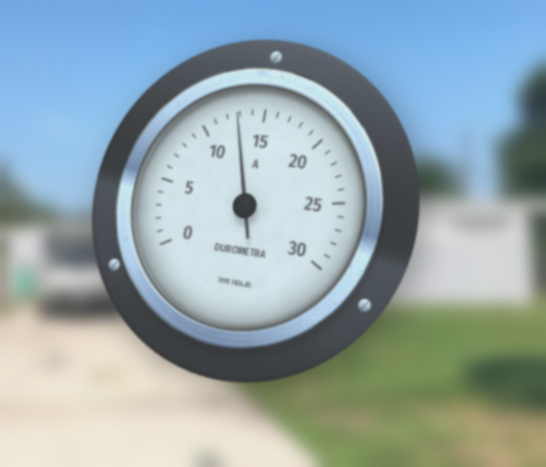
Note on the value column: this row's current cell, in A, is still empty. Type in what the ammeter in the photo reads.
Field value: 13 A
